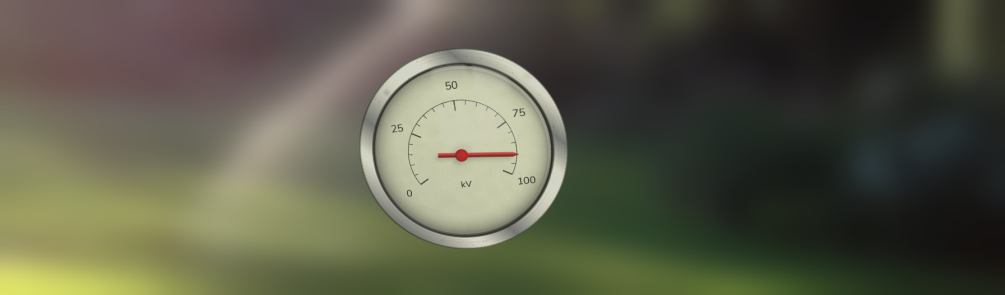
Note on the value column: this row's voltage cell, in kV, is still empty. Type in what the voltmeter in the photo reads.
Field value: 90 kV
